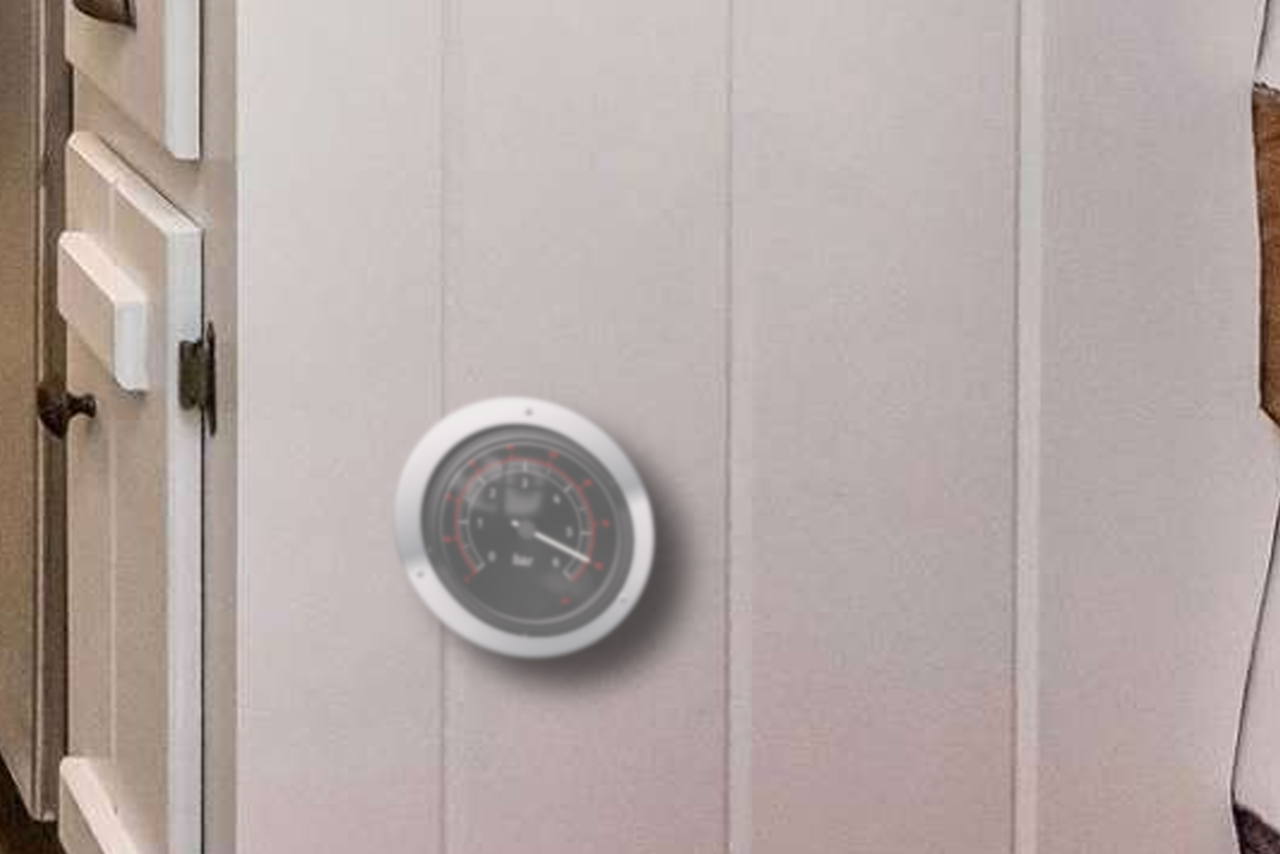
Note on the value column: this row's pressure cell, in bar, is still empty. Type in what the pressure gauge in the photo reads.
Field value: 5.5 bar
